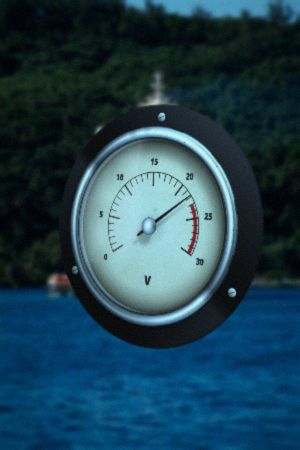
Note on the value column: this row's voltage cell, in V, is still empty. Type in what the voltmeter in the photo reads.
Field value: 22 V
